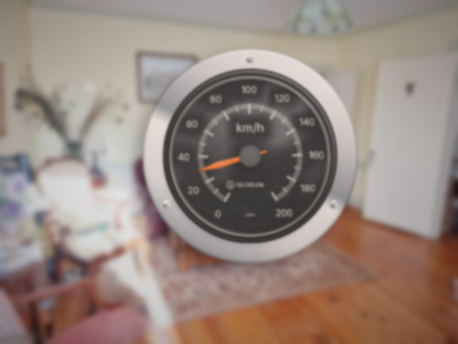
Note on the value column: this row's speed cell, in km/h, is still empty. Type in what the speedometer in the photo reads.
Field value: 30 km/h
